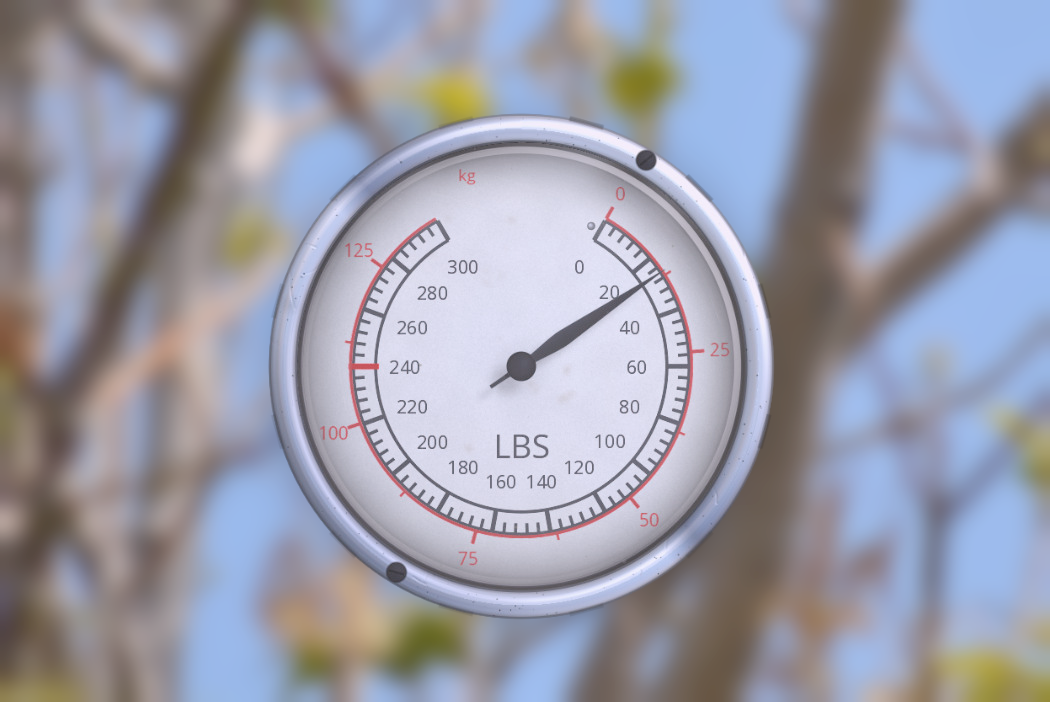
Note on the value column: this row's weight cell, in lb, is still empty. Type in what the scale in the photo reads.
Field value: 26 lb
